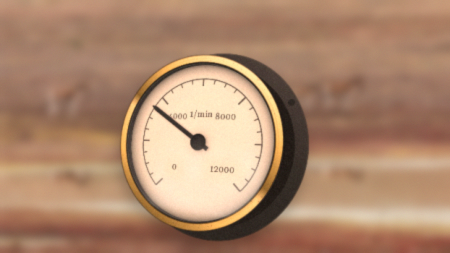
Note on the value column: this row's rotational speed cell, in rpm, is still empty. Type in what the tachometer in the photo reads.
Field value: 3500 rpm
